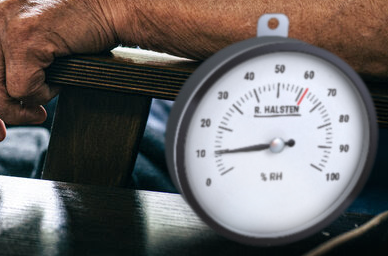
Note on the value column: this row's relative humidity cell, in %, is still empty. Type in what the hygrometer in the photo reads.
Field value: 10 %
